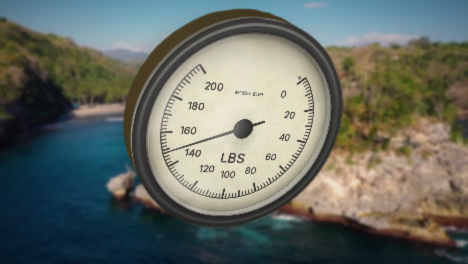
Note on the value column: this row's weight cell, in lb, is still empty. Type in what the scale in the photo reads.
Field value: 150 lb
